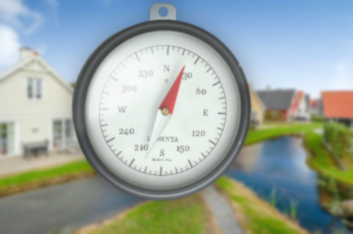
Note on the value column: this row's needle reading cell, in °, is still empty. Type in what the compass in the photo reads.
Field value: 20 °
